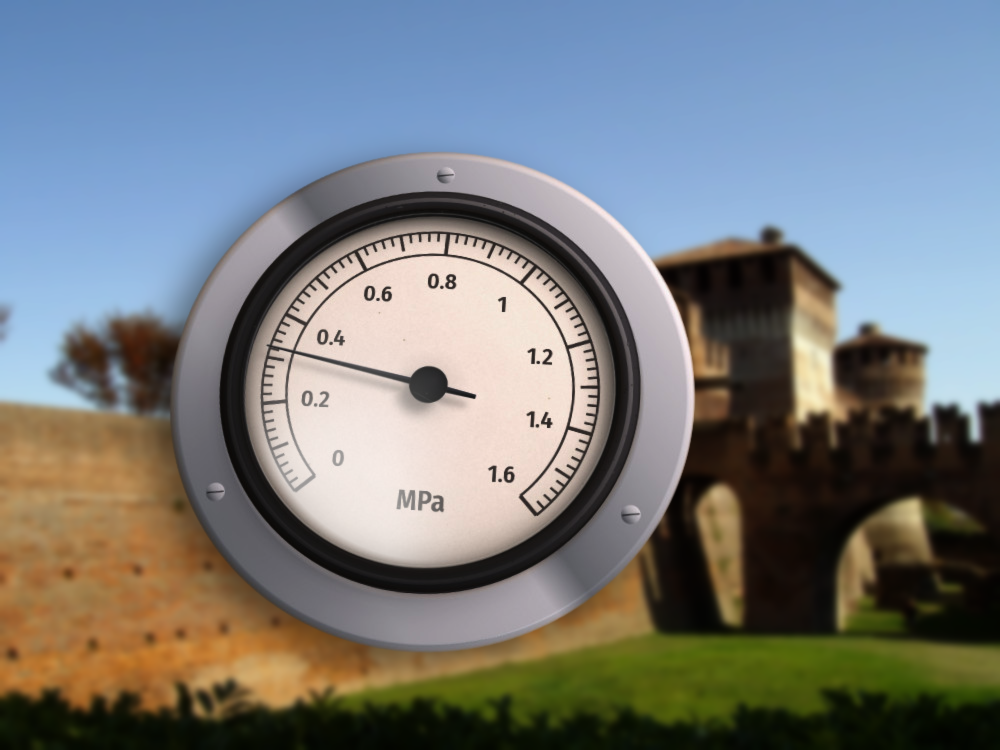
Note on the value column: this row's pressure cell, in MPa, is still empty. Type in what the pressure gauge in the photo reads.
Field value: 0.32 MPa
